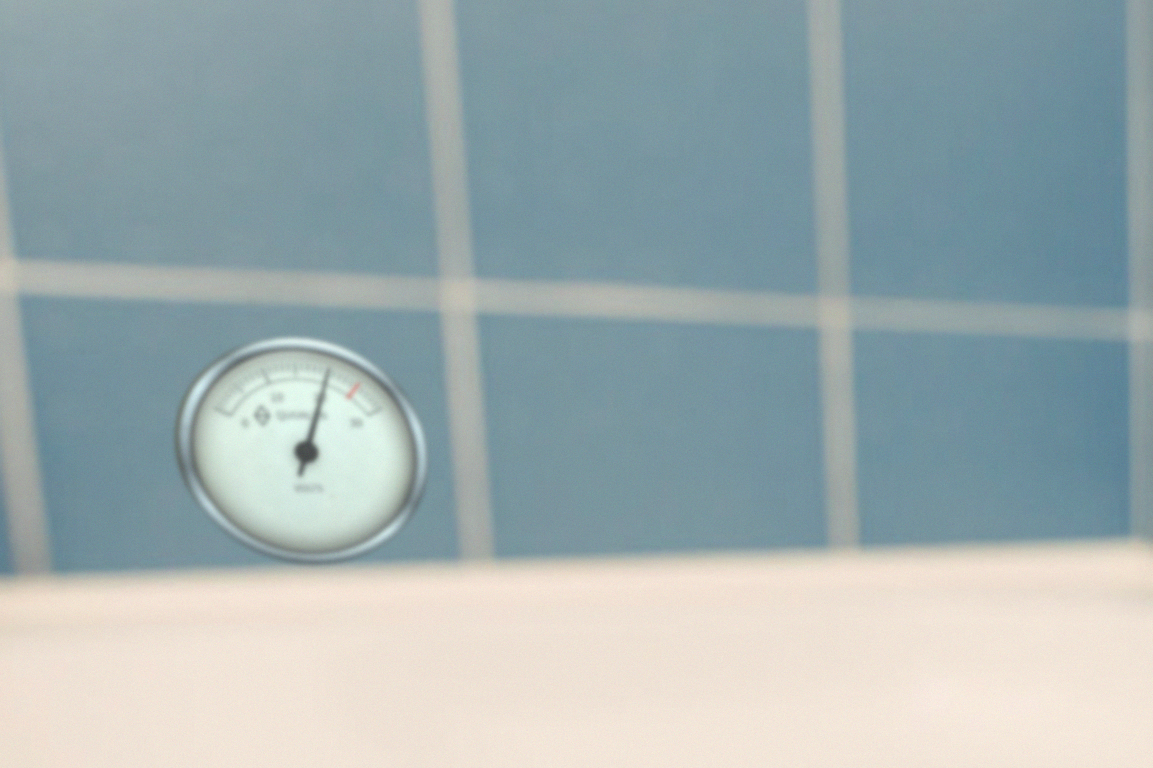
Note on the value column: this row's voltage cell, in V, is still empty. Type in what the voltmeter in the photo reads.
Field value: 20 V
